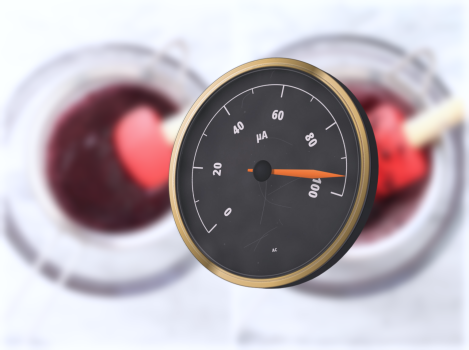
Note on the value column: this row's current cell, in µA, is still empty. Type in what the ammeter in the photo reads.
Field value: 95 µA
